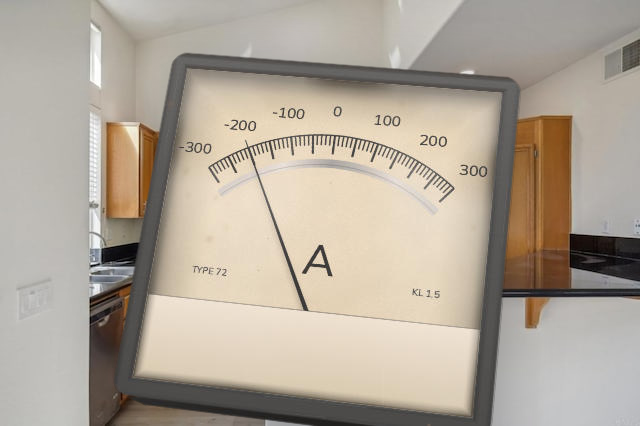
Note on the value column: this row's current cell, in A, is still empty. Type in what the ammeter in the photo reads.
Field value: -200 A
